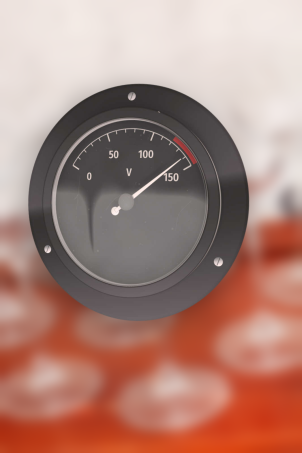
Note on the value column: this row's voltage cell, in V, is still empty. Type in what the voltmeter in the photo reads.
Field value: 140 V
